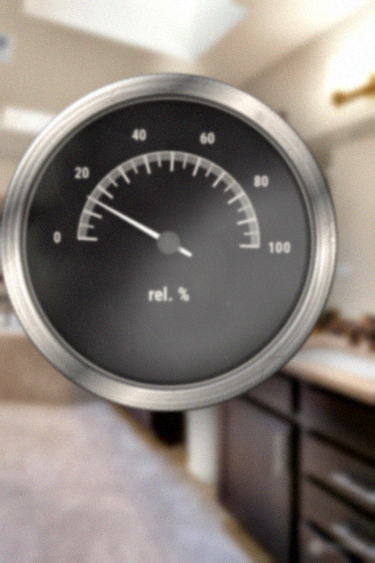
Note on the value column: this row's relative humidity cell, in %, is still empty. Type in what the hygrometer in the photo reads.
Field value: 15 %
